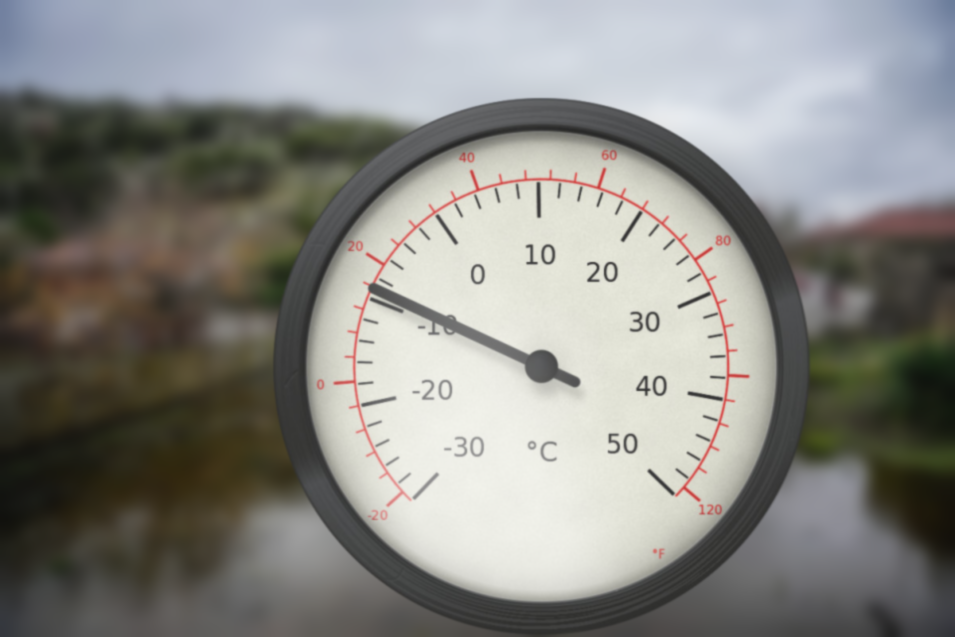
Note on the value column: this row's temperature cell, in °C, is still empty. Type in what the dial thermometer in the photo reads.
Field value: -9 °C
